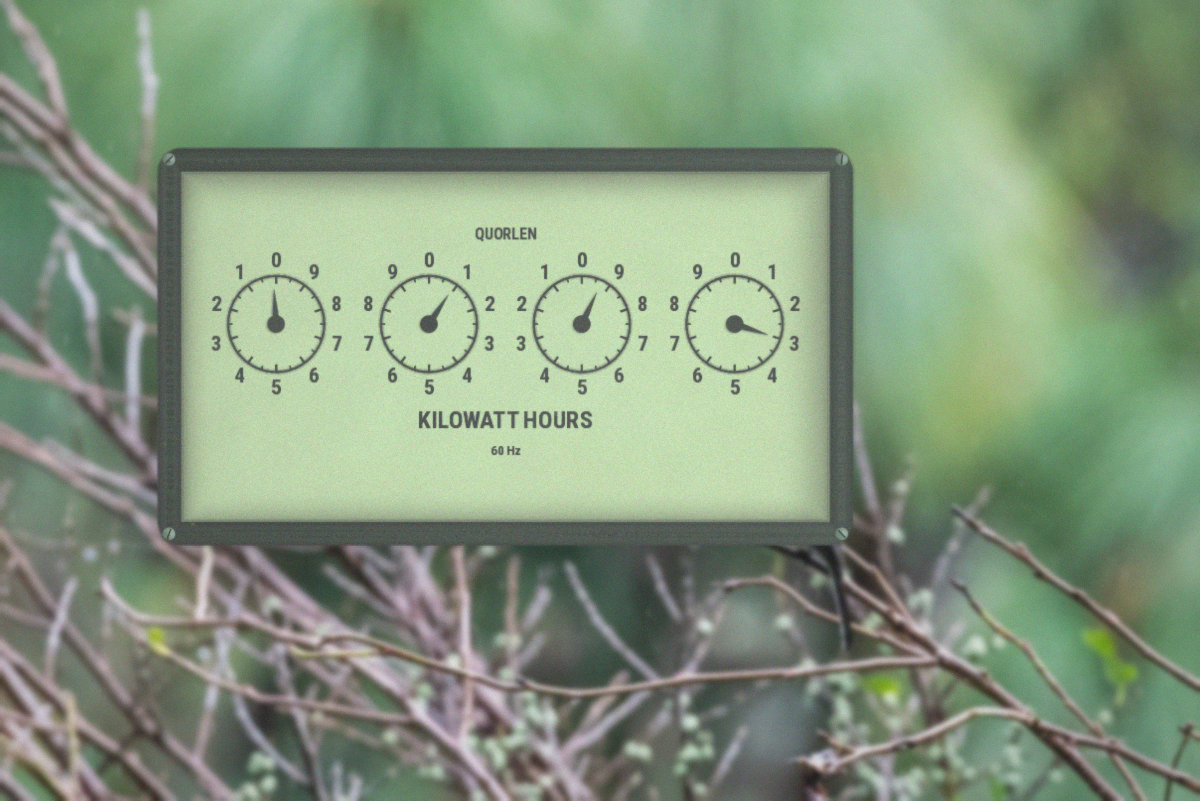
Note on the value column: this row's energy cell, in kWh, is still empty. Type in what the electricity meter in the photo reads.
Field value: 93 kWh
